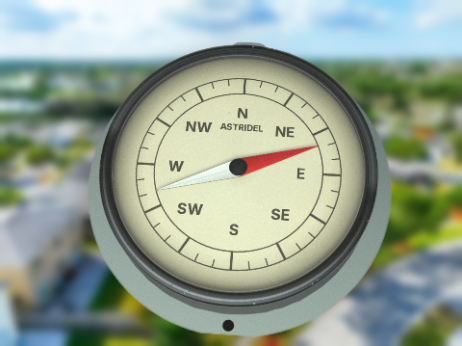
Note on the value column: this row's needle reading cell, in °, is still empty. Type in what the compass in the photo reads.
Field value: 70 °
